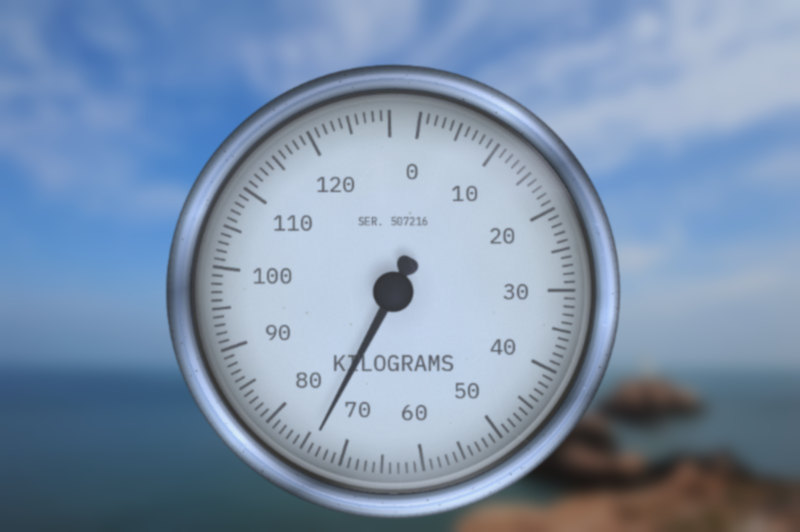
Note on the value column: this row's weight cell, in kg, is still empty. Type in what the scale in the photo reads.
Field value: 74 kg
